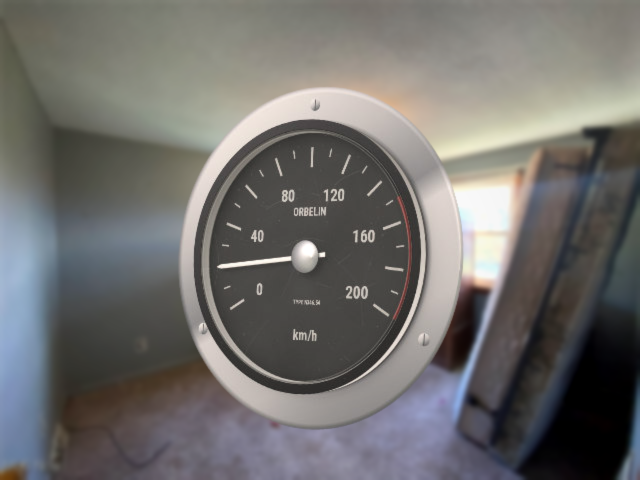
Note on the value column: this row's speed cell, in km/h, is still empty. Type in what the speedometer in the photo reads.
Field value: 20 km/h
